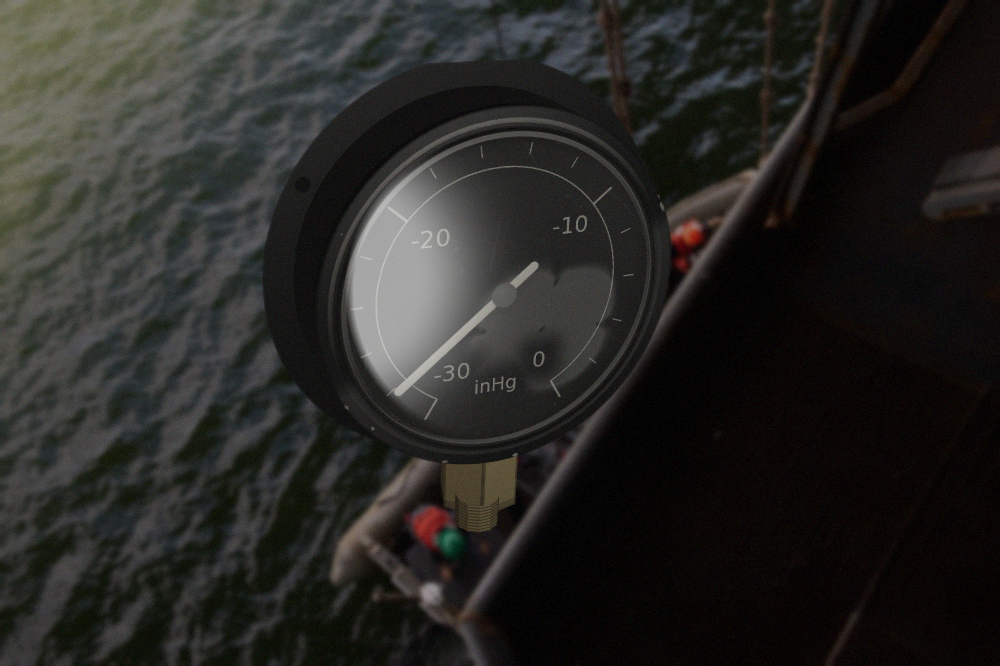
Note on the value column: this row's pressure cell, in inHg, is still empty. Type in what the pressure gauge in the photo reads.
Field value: -28 inHg
